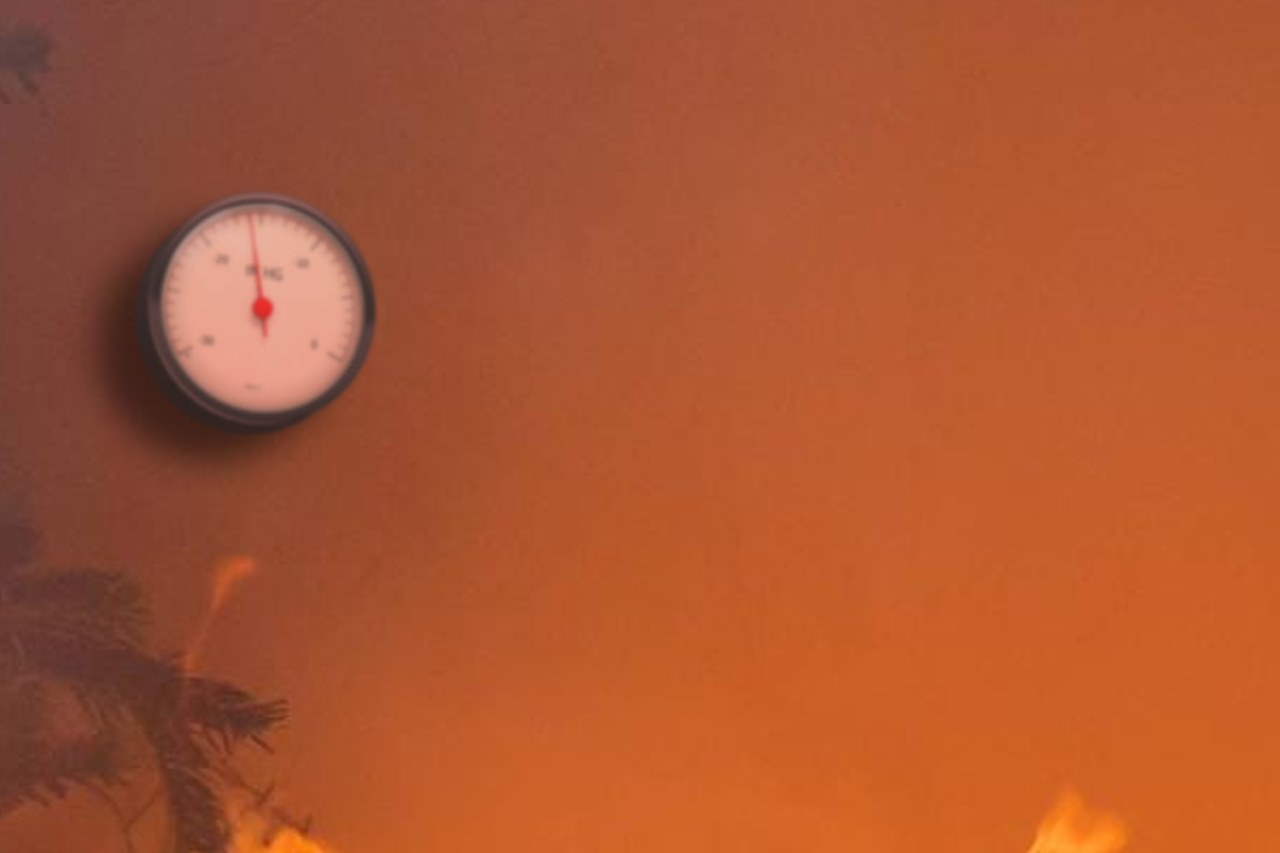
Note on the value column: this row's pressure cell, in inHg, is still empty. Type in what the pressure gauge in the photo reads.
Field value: -16 inHg
